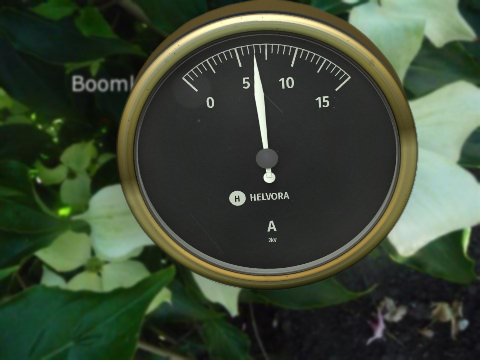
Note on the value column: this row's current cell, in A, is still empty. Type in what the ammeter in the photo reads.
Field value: 6.5 A
